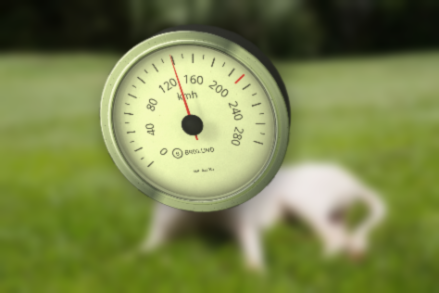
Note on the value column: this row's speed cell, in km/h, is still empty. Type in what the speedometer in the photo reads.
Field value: 140 km/h
